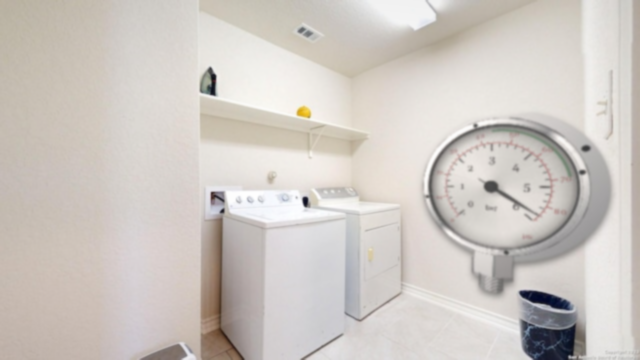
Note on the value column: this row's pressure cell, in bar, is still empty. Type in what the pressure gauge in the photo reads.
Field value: 5.8 bar
